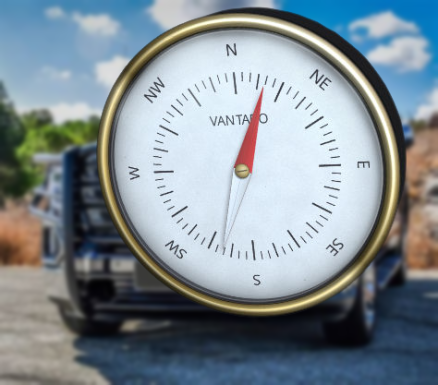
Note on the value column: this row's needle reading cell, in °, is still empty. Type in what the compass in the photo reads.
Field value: 20 °
